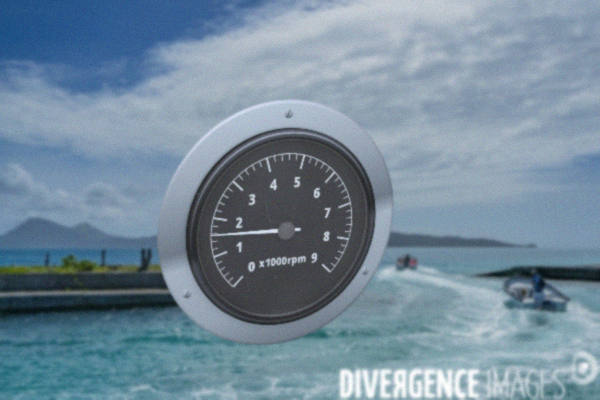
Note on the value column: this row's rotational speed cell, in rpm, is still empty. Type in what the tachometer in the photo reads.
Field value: 1600 rpm
